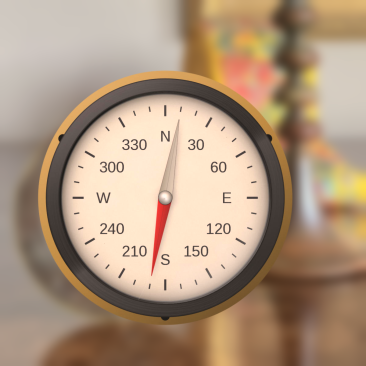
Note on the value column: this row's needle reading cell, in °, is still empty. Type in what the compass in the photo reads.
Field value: 190 °
